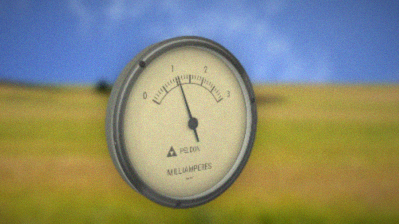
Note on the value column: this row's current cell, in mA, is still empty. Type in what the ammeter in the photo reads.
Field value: 1 mA
